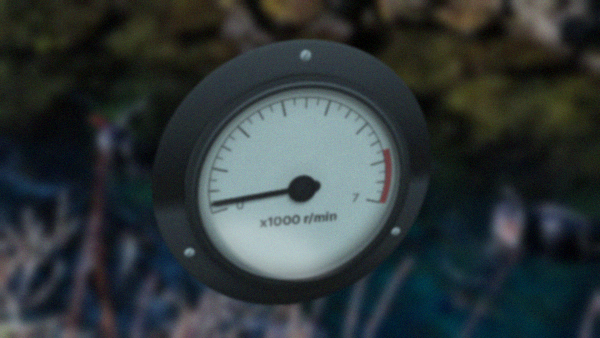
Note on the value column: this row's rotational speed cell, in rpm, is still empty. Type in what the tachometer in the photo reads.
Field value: 250 rpm
